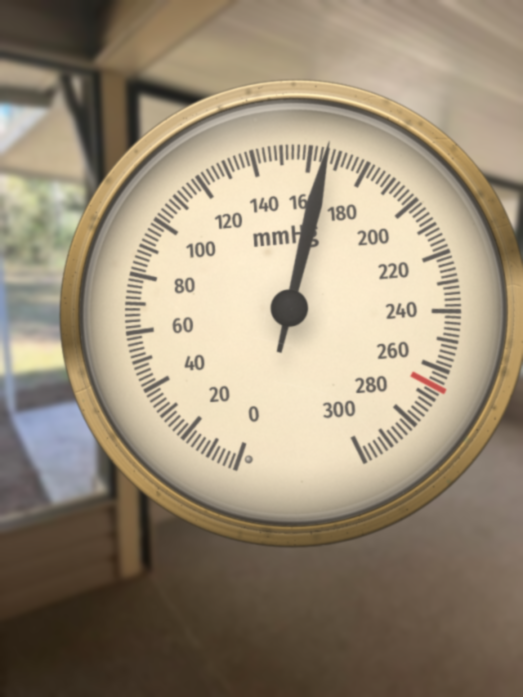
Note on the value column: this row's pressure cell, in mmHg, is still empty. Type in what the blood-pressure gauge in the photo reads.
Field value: 166 mmHg
